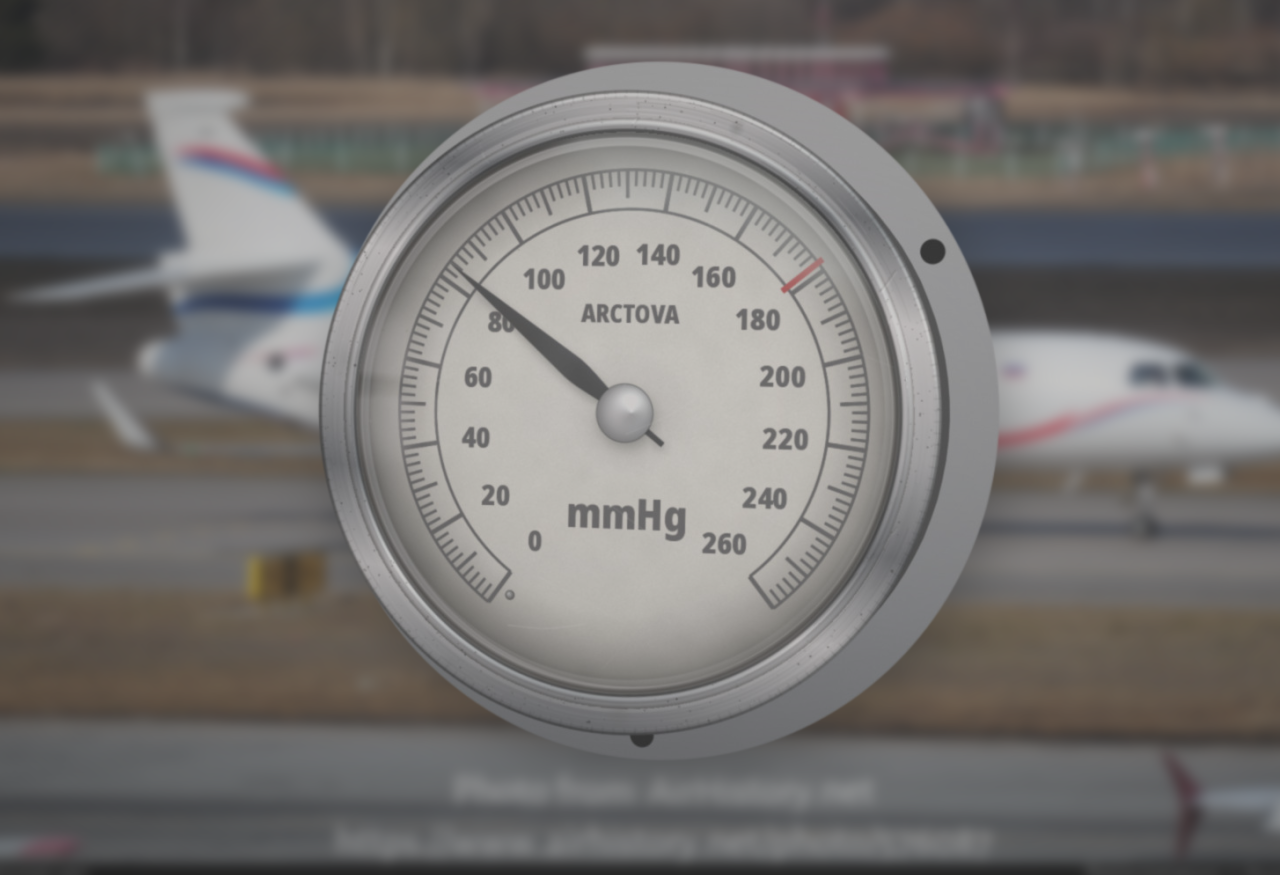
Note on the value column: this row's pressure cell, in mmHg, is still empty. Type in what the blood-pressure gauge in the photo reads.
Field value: 84 mmHg
